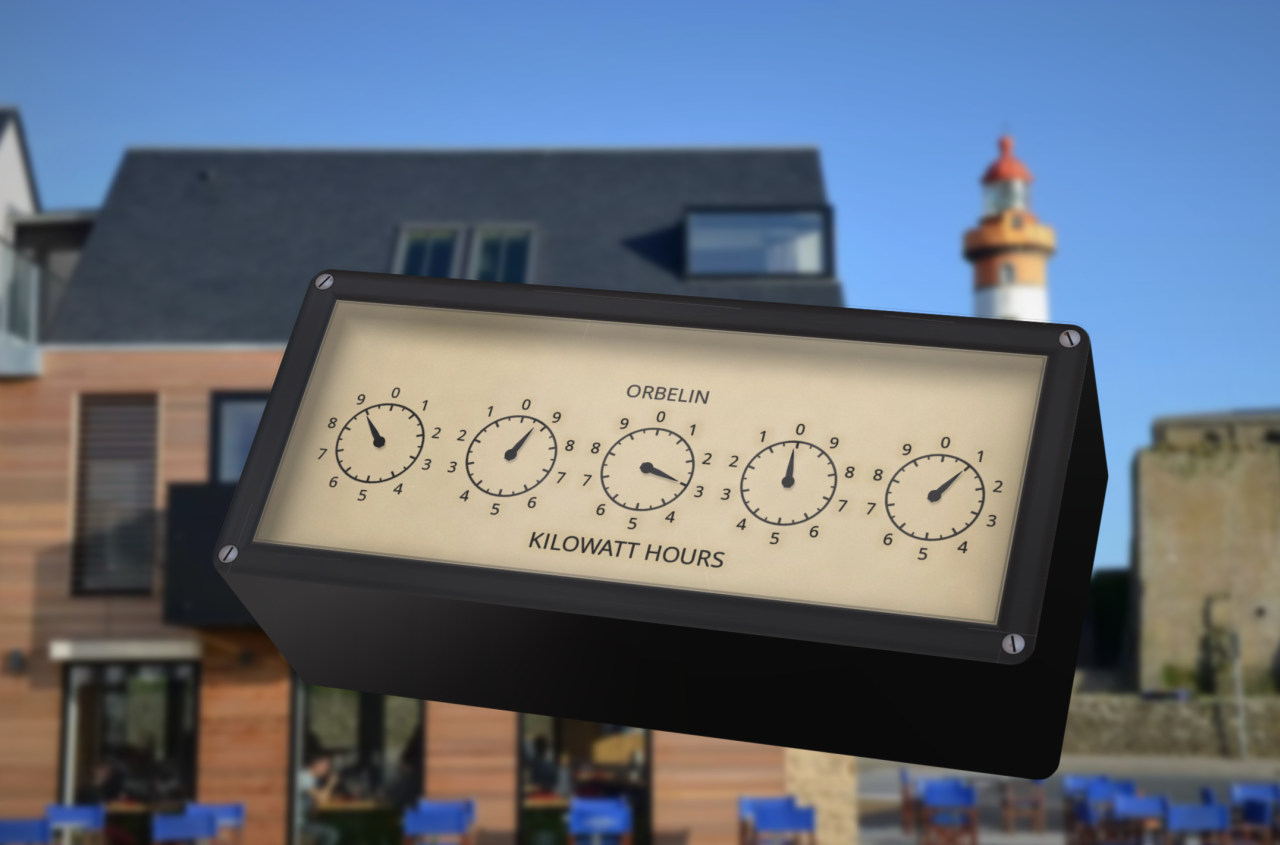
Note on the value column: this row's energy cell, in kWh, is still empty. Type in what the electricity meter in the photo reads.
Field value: 89301 kWh
